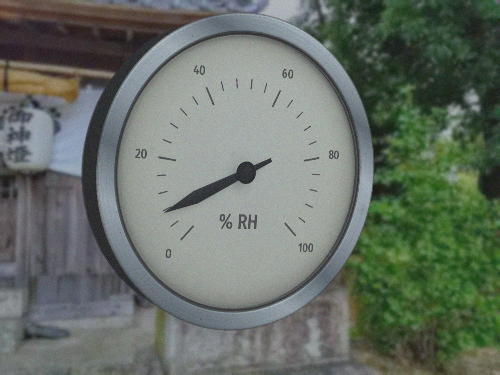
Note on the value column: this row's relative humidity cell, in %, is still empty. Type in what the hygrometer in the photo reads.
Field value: 8 %
